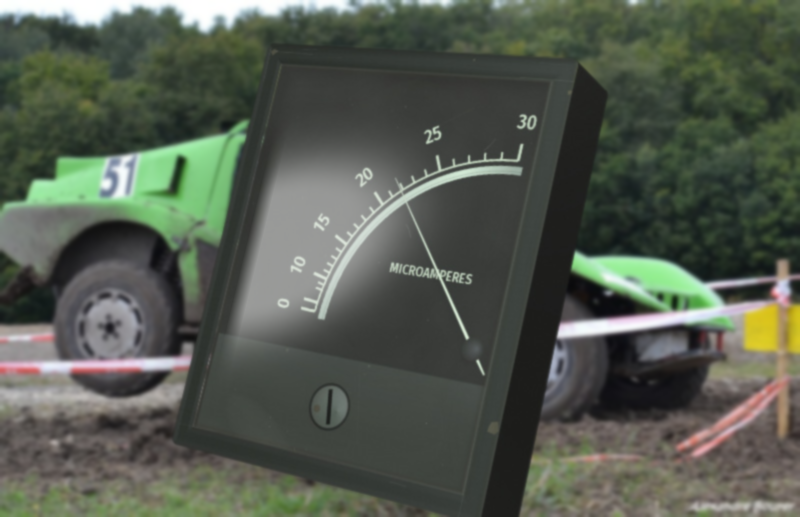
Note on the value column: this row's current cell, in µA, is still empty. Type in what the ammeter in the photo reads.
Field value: 22 µA
